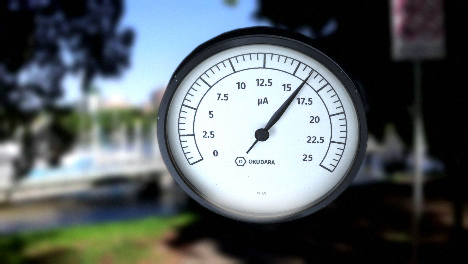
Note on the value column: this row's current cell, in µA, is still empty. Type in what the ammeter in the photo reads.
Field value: 16 µA
